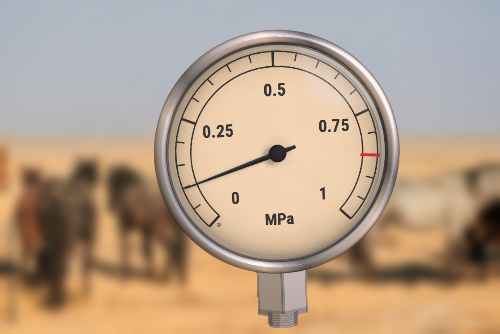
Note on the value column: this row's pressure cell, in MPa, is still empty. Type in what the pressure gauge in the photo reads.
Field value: 0.1 MPa
